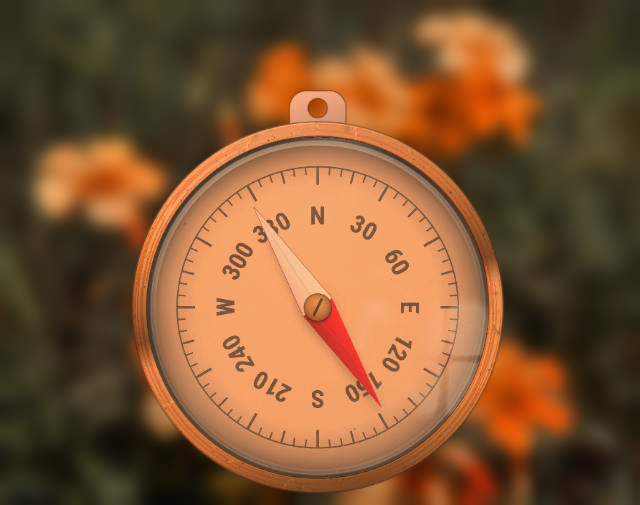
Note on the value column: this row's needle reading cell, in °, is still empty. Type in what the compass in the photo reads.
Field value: 147.5 °
